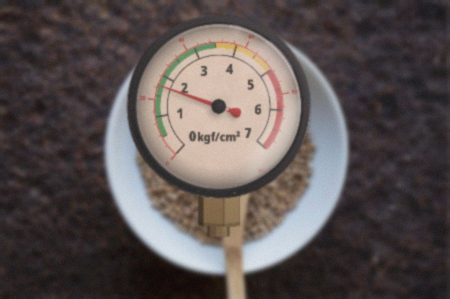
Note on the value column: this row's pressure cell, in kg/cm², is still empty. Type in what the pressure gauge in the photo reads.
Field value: 1.75 kg/cm²
